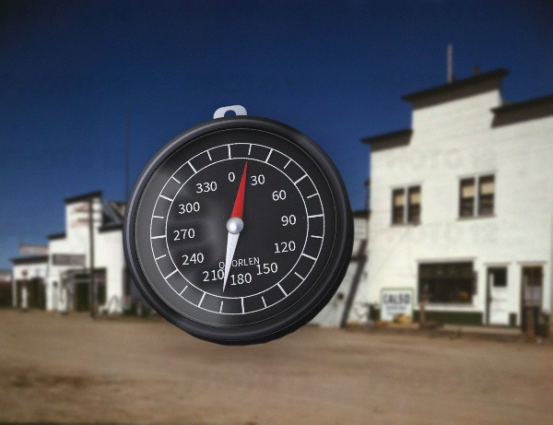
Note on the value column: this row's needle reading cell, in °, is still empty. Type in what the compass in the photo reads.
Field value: 15 °
